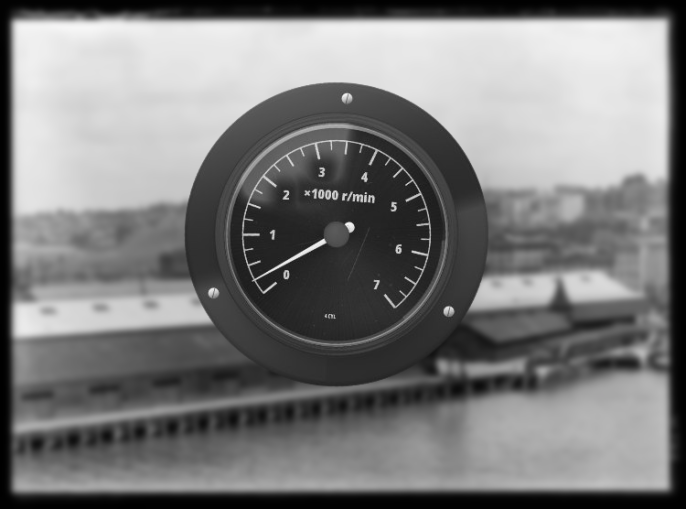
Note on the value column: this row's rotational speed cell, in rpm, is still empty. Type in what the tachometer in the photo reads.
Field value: 250 rpm
